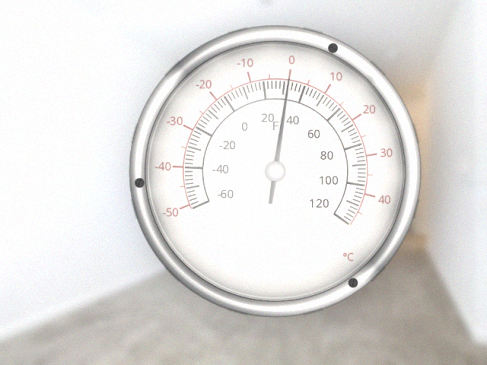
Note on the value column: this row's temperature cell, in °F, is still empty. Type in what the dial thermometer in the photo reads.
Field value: 32 °F
